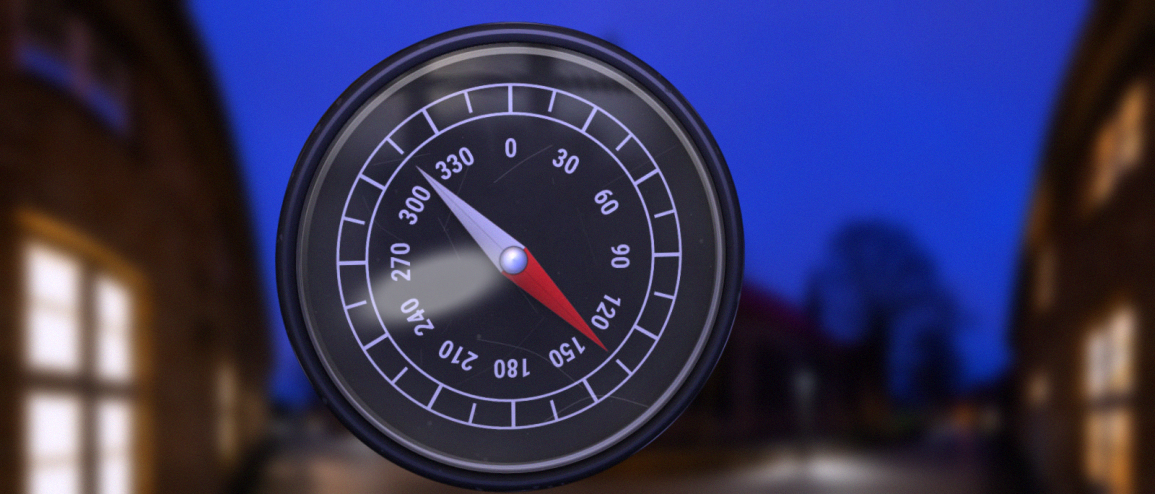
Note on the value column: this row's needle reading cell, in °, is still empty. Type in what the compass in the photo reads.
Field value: 135 °
